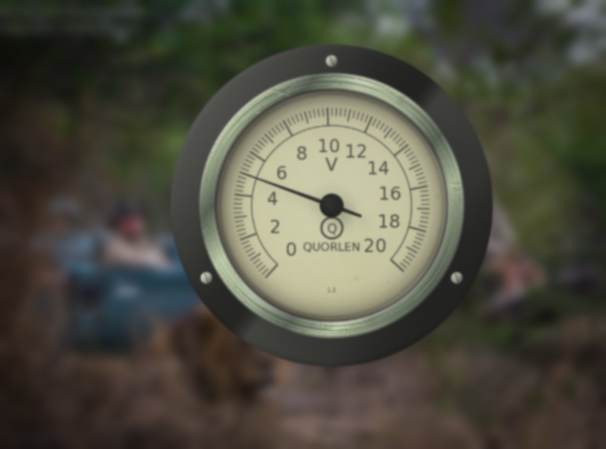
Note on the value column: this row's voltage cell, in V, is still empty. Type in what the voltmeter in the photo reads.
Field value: 5 V
